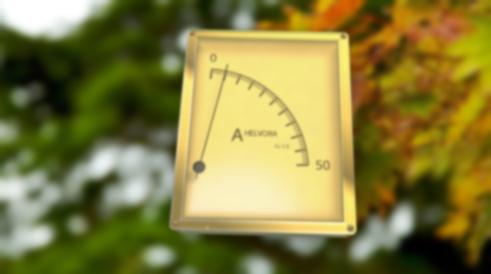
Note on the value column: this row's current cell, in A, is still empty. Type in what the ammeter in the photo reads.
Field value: 5 A
